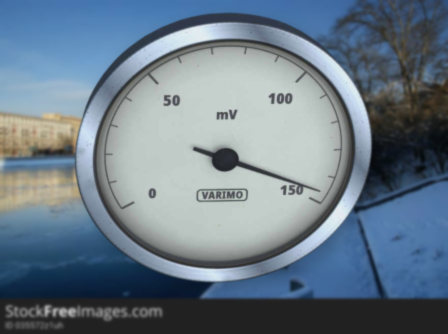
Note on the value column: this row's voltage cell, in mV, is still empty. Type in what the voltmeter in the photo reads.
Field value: 145 mV
